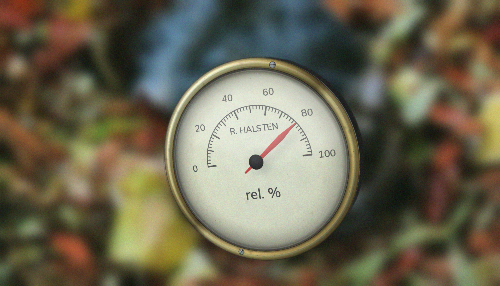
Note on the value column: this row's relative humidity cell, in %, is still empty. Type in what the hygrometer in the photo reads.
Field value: 80 %
